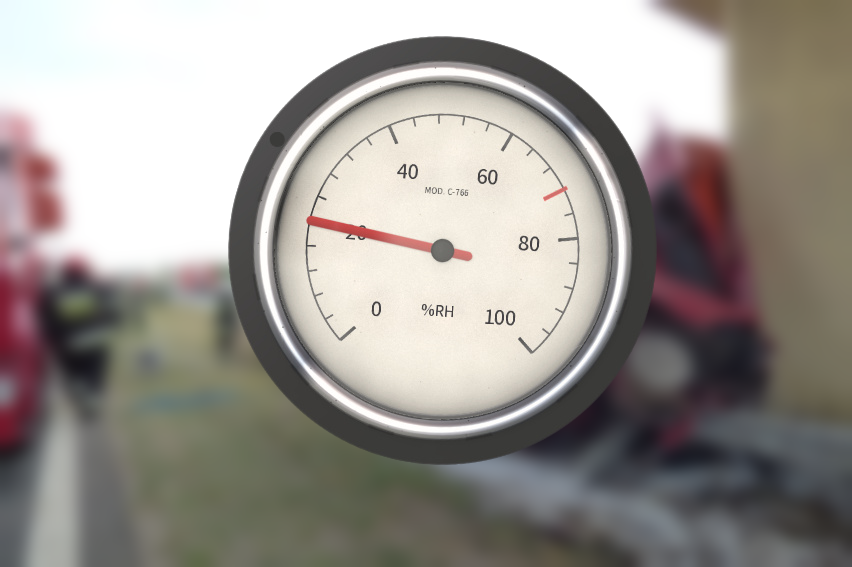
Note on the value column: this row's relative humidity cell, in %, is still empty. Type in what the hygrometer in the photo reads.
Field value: 20 %
